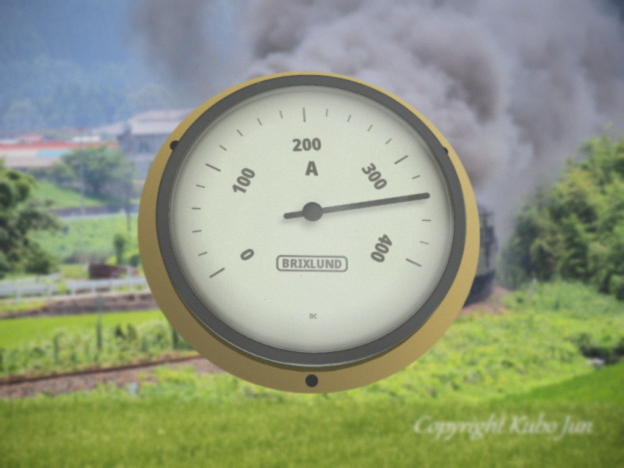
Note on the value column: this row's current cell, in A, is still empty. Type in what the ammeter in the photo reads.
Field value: 340 A
